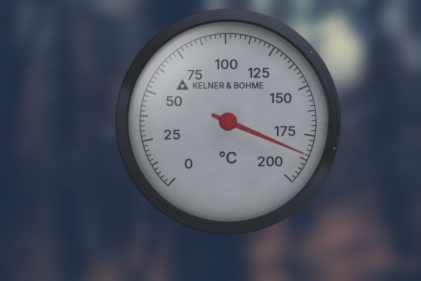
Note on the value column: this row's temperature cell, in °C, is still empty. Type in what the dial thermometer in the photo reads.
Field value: 185 °C
